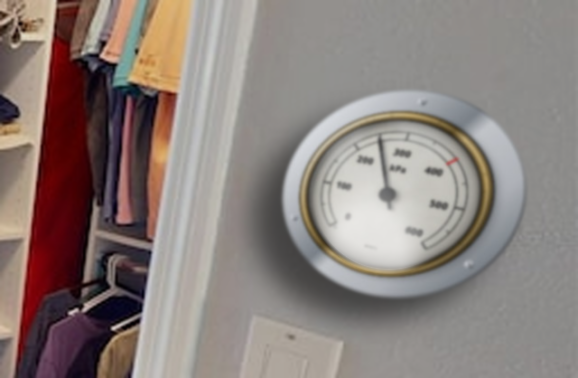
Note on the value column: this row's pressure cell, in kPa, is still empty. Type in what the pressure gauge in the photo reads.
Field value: 250 kPa
